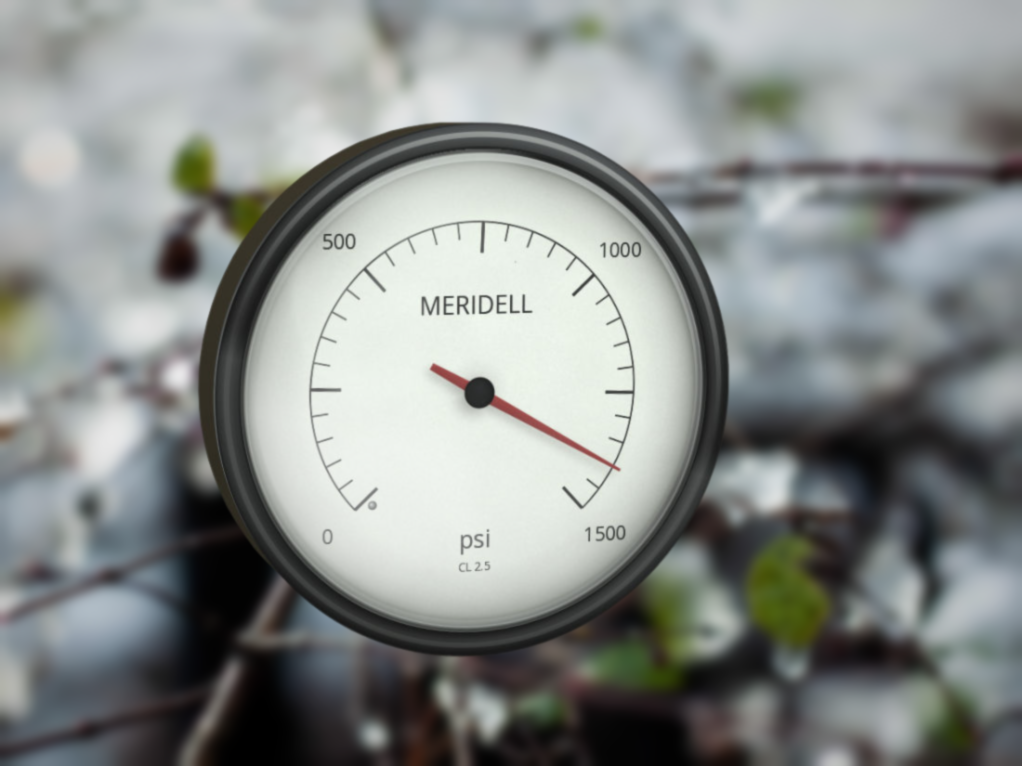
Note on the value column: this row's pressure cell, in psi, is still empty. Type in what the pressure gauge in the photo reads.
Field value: 1400 psi
